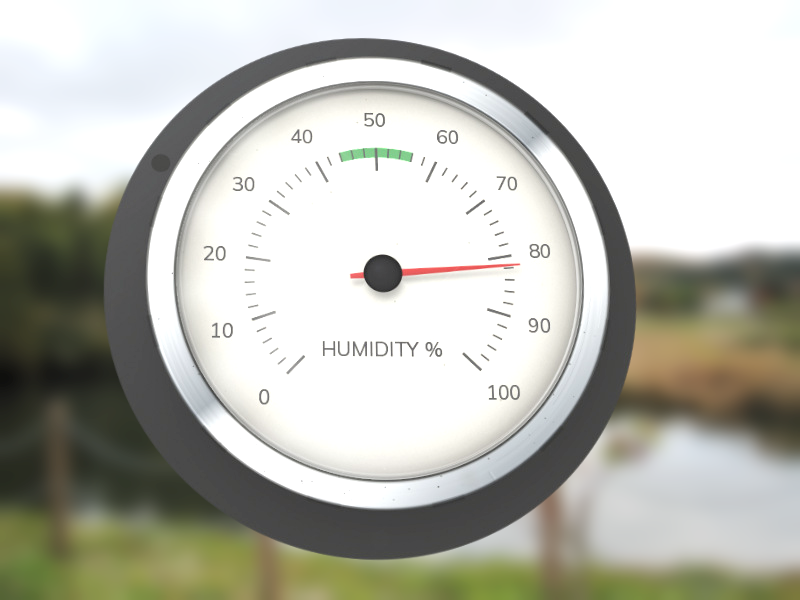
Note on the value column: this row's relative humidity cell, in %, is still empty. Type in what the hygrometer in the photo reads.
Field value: 82 %
